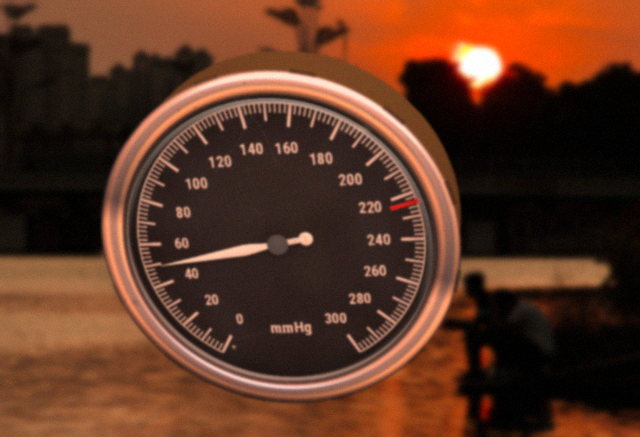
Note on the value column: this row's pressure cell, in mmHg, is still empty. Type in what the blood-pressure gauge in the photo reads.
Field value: 50 mmHg
